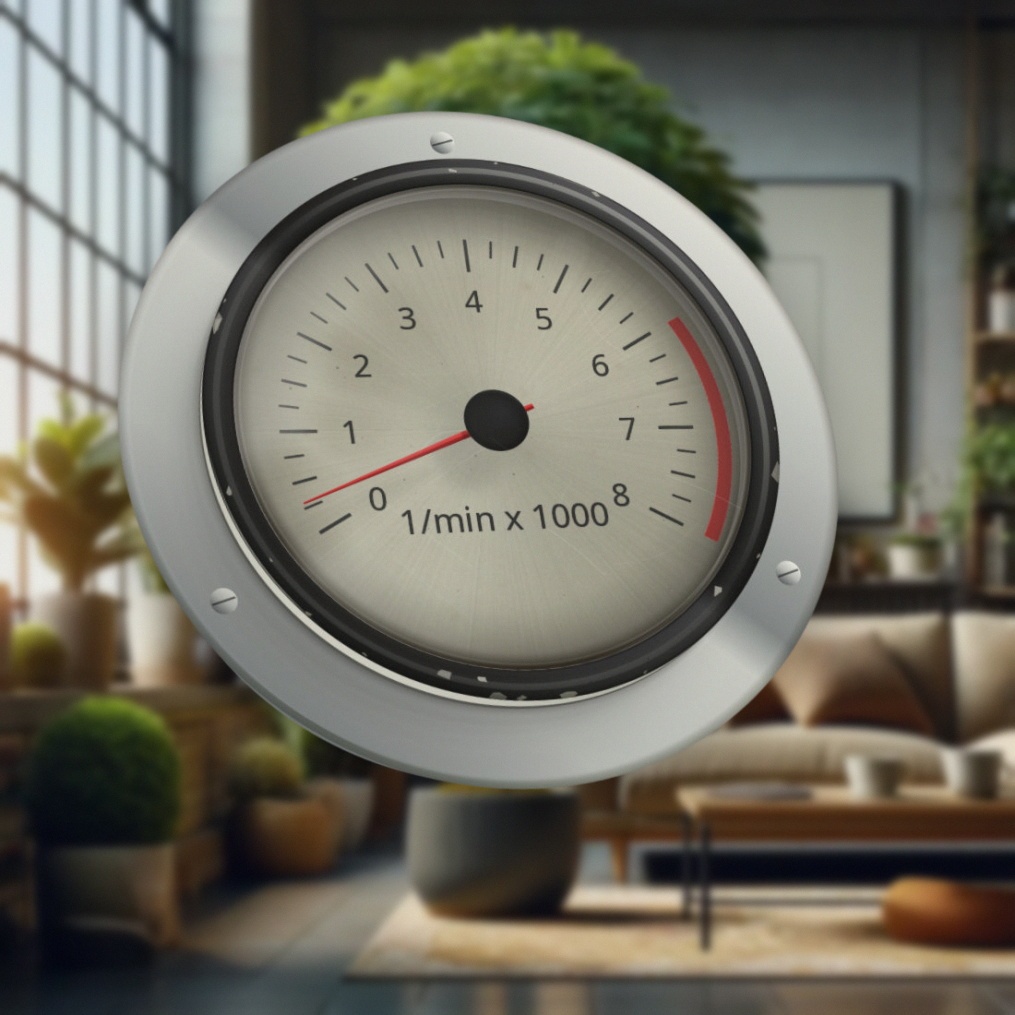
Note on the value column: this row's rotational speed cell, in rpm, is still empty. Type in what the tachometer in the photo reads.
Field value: 250 rpm
